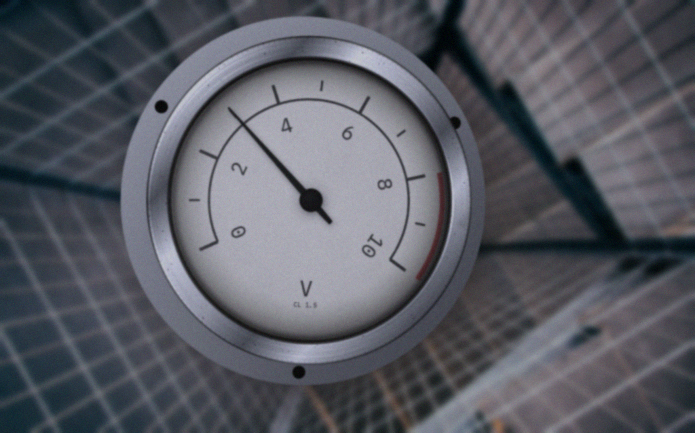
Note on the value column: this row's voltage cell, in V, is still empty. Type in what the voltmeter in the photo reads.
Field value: 3 V
